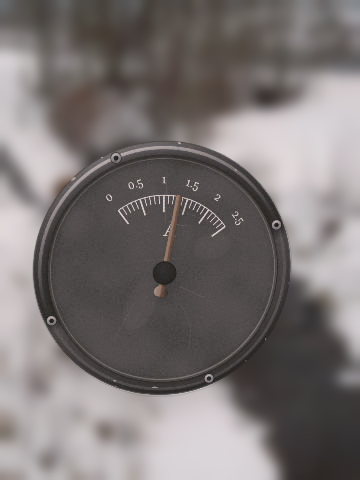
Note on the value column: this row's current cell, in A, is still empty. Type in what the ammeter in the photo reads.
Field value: 1.3 A
